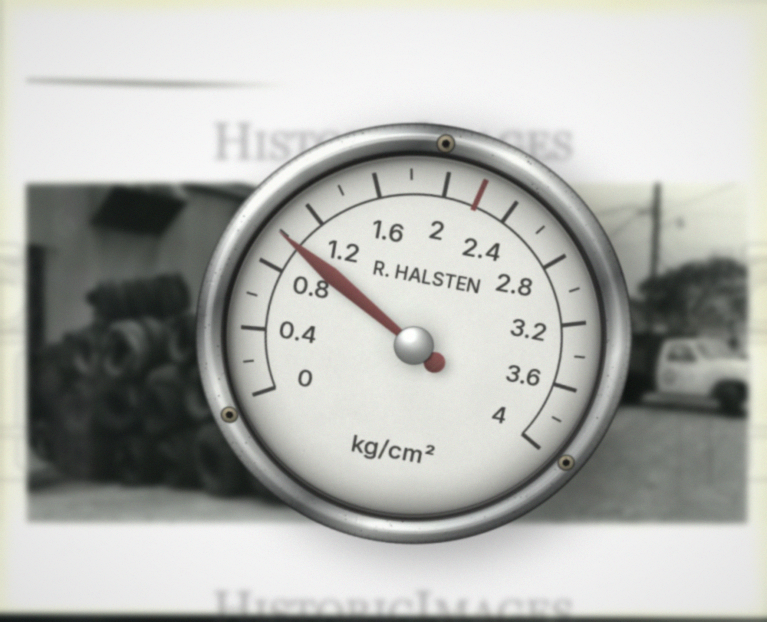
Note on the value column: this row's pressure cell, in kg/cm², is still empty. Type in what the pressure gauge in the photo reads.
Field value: 1 kg/cm²
